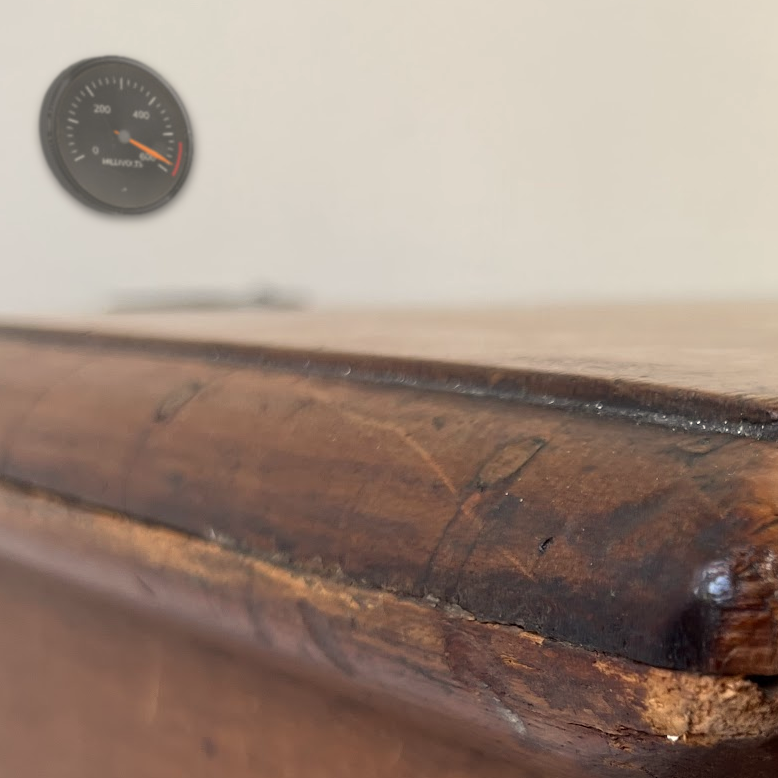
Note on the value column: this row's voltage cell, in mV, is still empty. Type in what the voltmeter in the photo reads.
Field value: 580 mV
